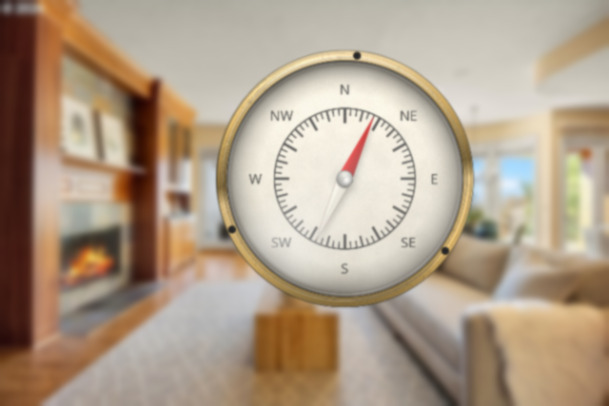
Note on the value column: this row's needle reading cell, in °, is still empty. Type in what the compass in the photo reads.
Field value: 25 °
